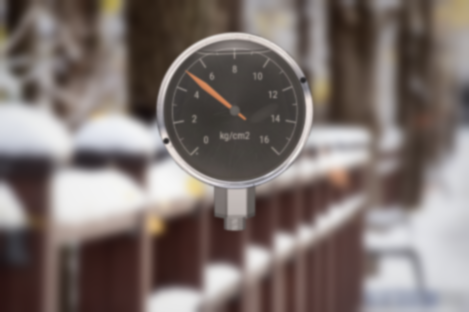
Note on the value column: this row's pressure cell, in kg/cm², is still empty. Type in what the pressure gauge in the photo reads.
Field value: 5 kg/cm²
